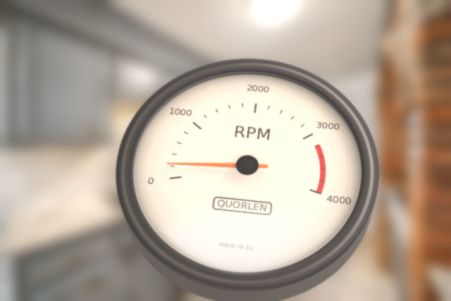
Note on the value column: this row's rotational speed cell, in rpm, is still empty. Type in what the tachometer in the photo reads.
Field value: 200 rpm
